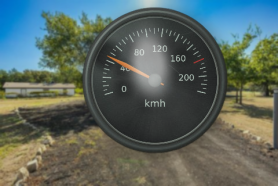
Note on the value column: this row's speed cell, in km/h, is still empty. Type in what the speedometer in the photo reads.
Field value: 45 km/h
